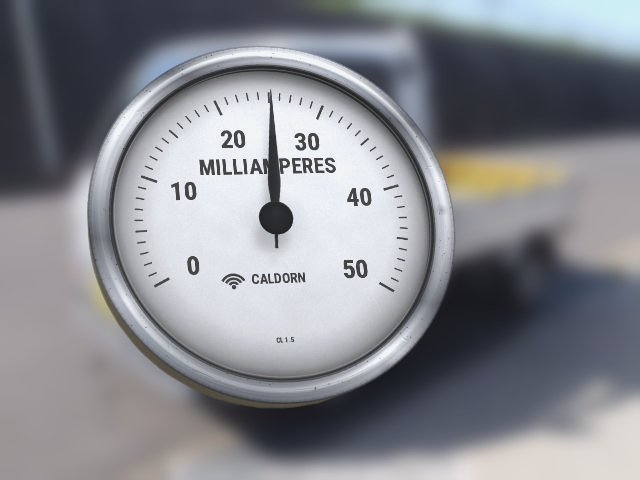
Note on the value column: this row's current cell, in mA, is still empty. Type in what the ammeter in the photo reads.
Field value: 25 mA
